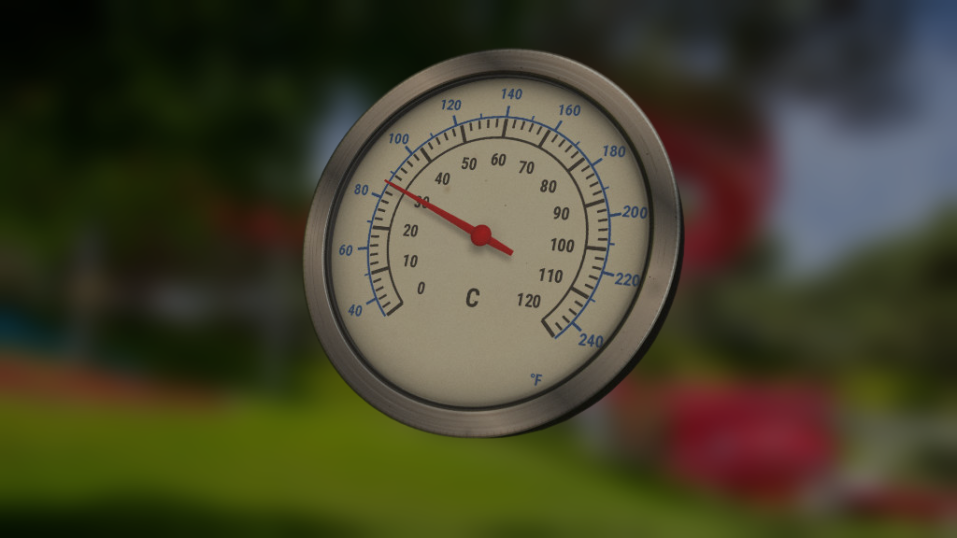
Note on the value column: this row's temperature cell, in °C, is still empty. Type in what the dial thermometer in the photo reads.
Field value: 30 °C
